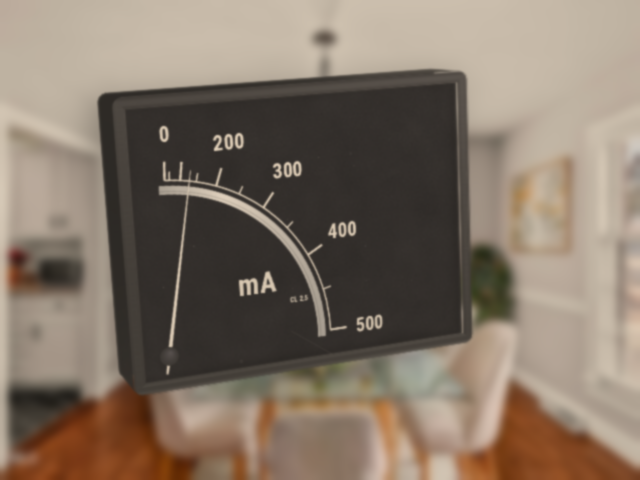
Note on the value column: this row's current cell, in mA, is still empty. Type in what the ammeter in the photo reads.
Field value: 125 mA
